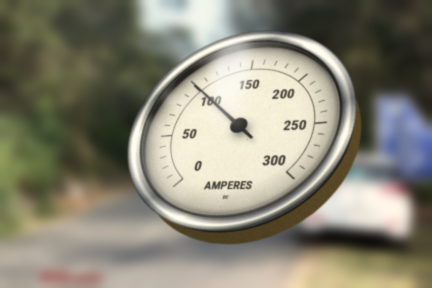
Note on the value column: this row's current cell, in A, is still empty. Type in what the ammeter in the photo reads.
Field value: 100 A
